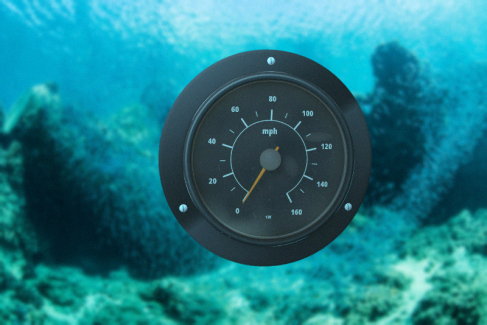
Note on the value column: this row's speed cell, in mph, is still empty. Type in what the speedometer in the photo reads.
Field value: 0 mph
